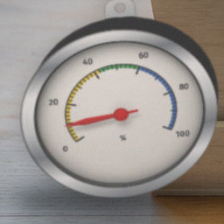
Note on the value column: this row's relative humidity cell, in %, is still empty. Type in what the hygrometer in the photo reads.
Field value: 10 %
